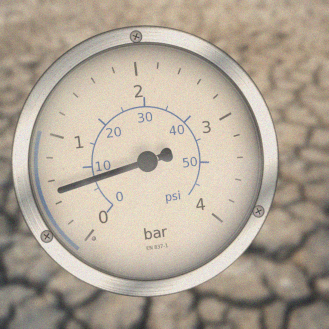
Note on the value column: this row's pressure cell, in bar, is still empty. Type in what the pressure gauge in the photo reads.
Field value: 0.5 bar
